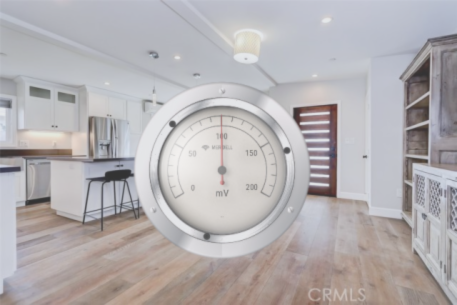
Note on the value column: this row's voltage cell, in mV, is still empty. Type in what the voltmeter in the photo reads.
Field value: 100 mV
